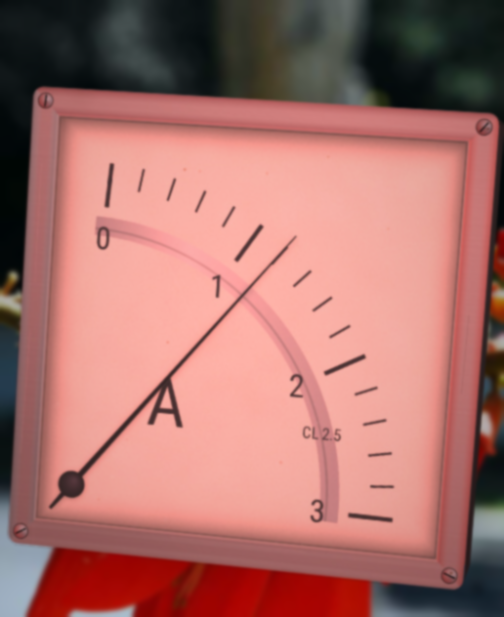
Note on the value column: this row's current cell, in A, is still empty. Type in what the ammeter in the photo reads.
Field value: 1.2 A
